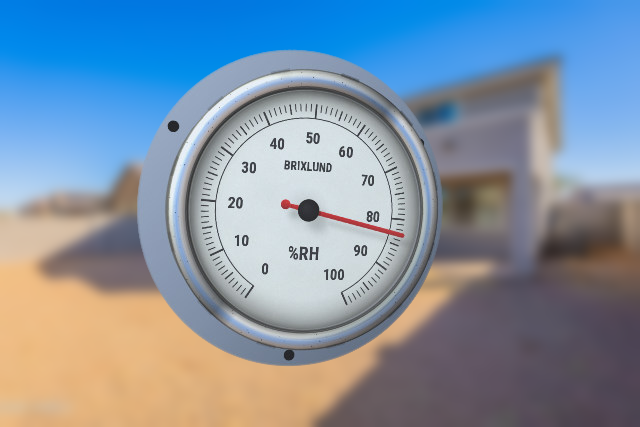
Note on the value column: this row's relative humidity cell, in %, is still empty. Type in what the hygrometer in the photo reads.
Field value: 83 %
